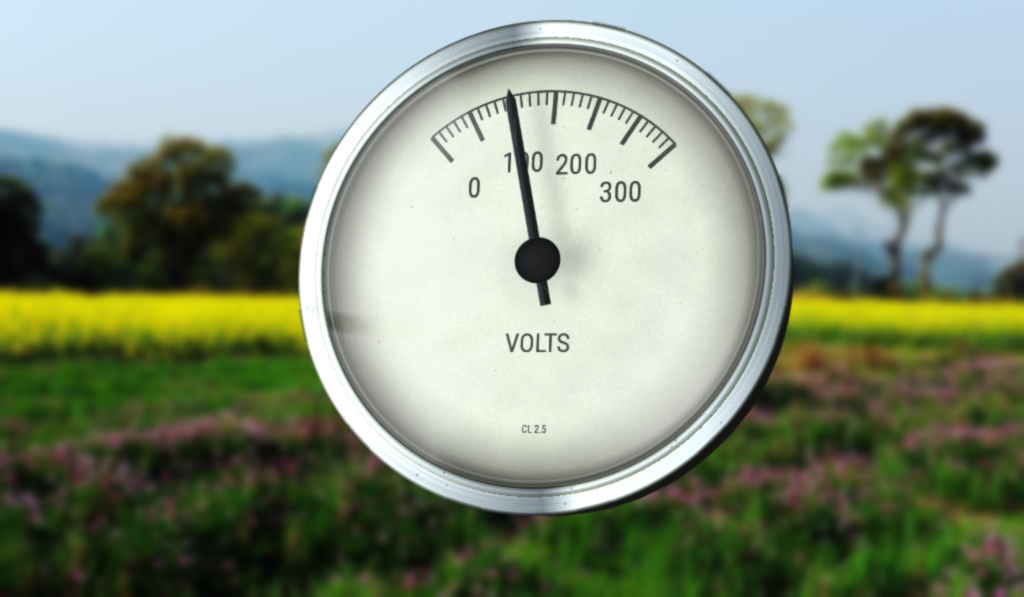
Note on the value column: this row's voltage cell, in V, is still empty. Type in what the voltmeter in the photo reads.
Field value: 100 V
